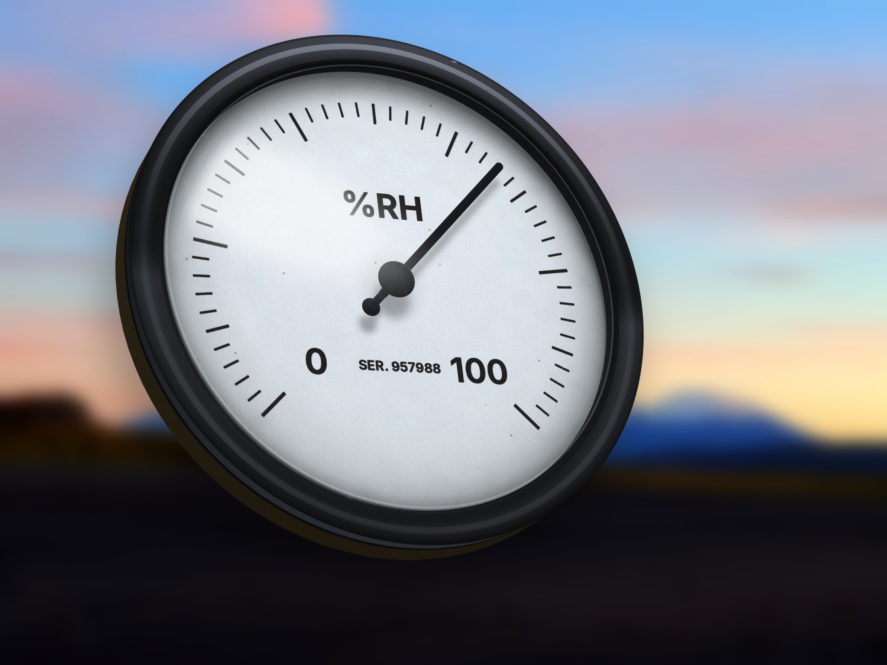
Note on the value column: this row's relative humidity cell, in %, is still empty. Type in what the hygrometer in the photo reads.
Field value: 66 %
